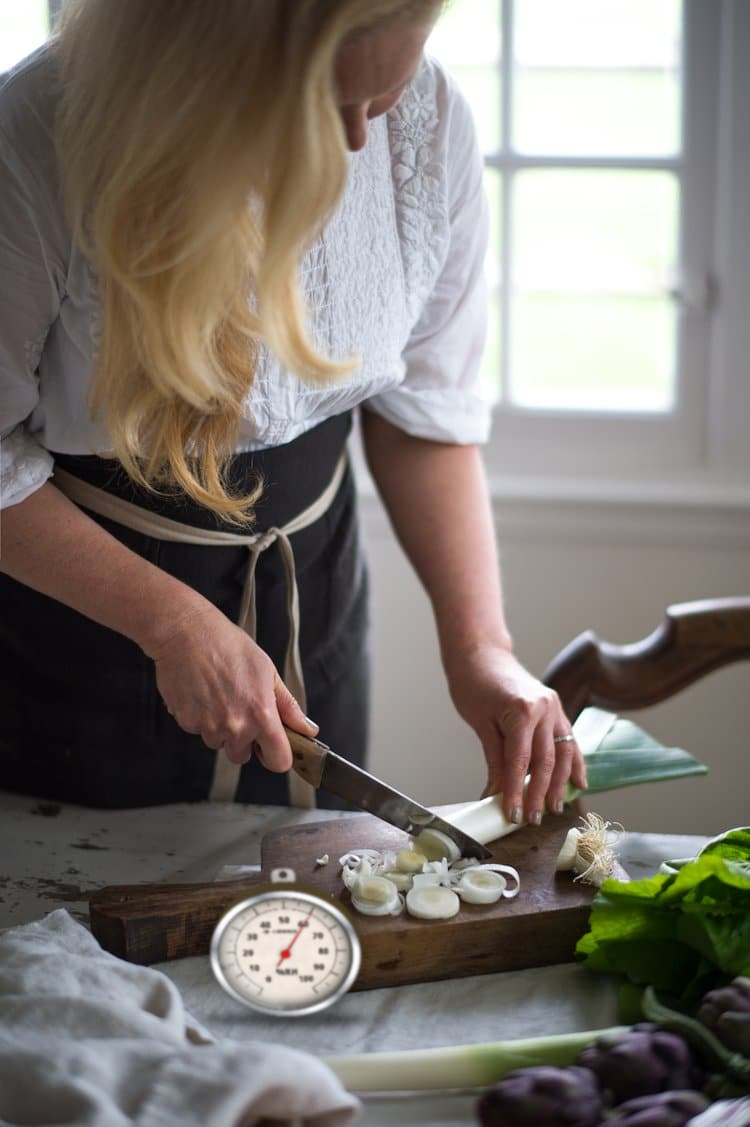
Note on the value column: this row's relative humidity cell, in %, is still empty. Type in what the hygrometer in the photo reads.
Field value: 60 %
